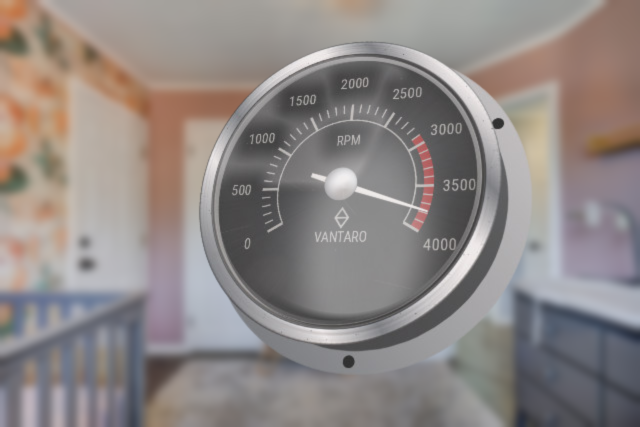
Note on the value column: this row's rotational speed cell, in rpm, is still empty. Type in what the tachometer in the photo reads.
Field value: 3800 rpm
